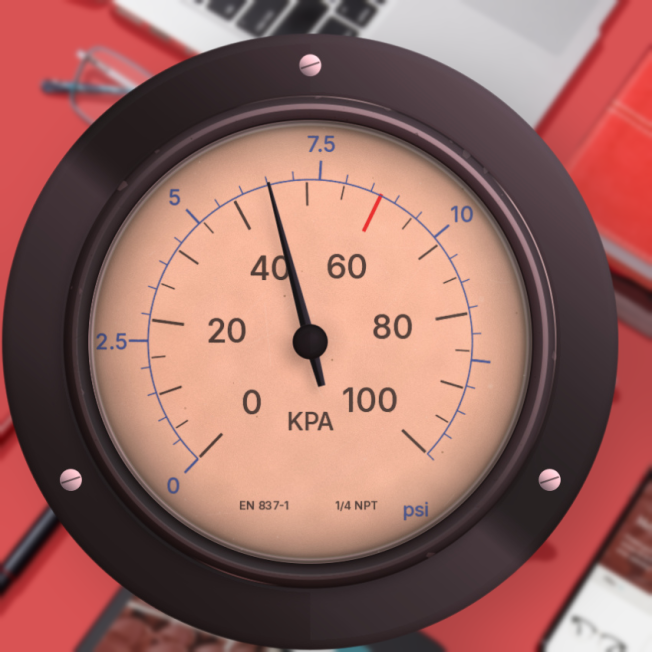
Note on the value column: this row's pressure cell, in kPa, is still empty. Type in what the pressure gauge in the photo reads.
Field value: 45 kPa
